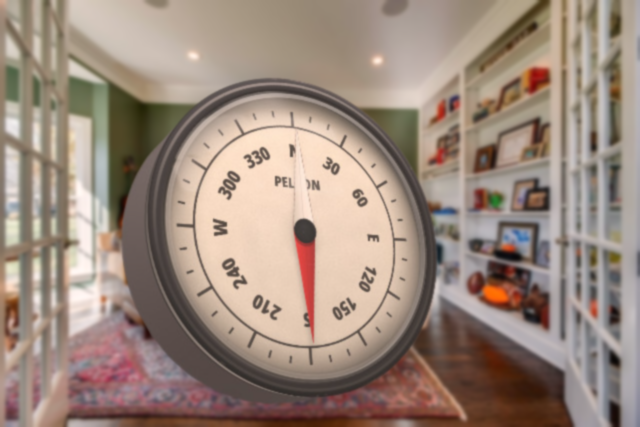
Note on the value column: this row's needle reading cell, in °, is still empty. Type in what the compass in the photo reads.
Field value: 180 °
